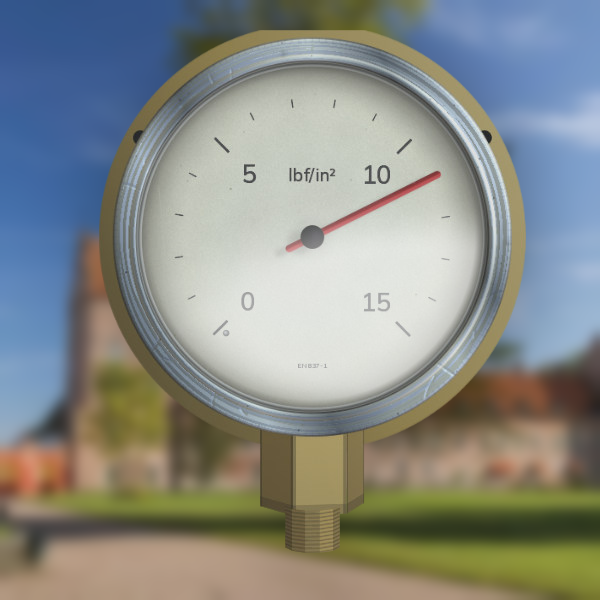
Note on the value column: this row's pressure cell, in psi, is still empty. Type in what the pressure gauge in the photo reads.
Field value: 11 psi
